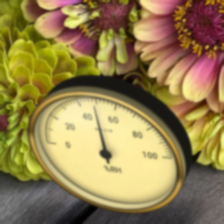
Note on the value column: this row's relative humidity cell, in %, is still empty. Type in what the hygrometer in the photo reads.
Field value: 50 %
